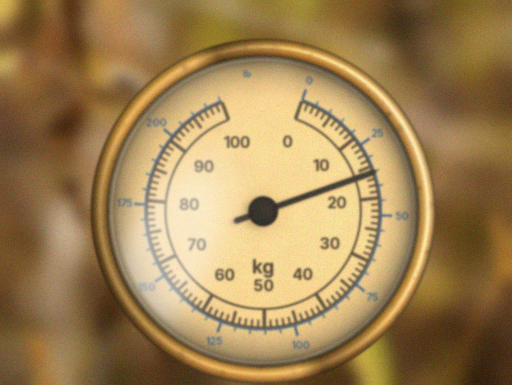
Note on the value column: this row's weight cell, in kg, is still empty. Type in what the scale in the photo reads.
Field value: 16 kg
